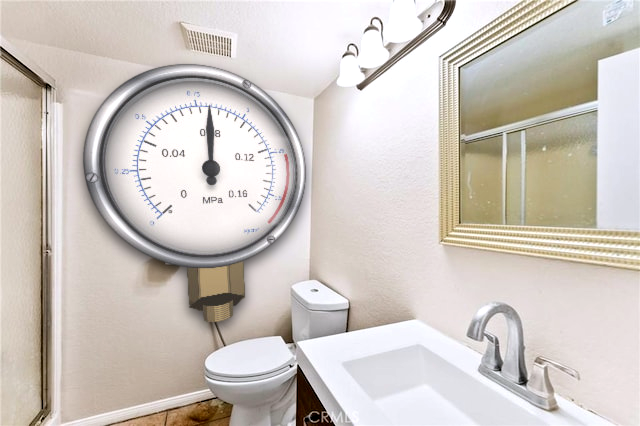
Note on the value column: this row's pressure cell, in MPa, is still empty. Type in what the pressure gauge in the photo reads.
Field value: 0.08 MPa
